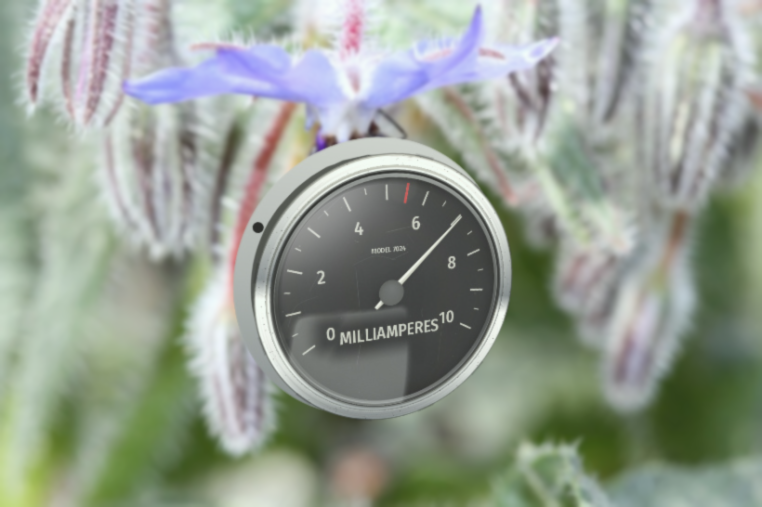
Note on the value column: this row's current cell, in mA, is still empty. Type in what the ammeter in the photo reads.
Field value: 7 mA
